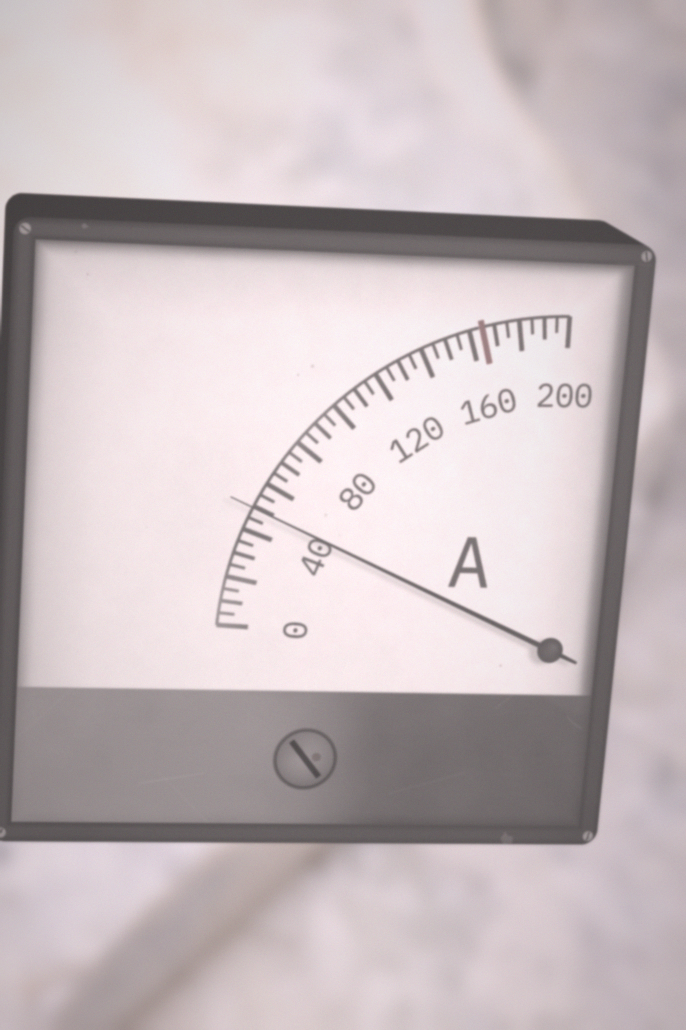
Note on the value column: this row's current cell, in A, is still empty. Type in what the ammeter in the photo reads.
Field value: 50 A
